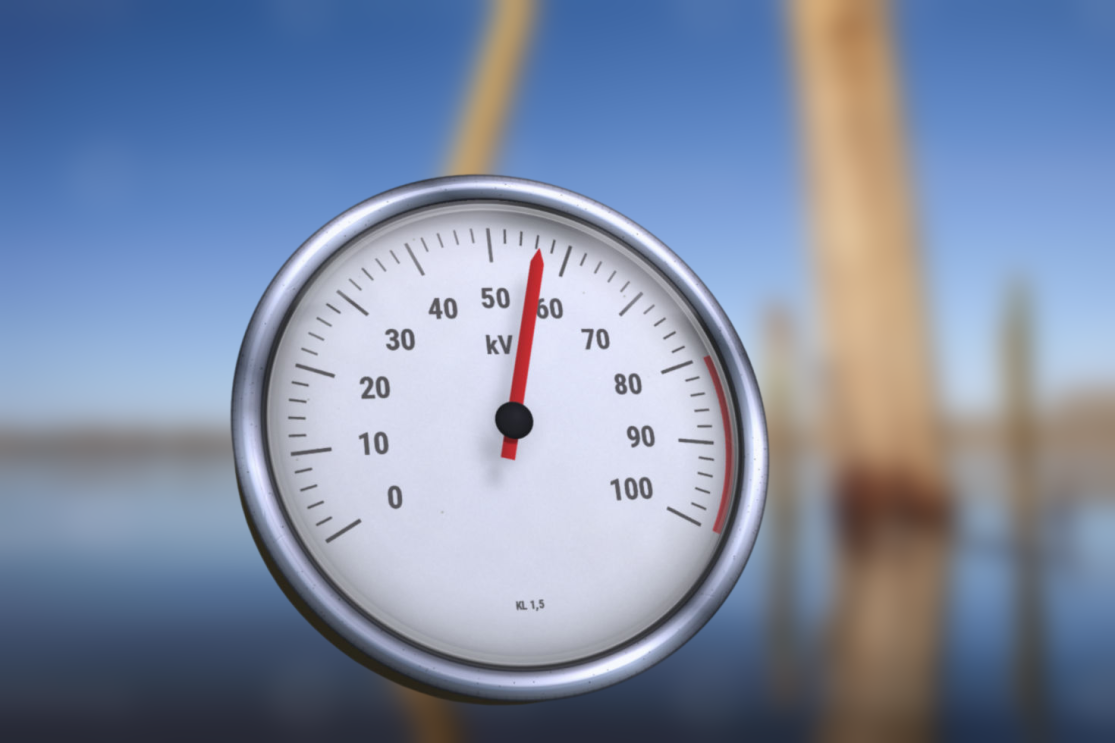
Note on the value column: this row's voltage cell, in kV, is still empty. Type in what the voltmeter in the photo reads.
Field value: 56 kV
